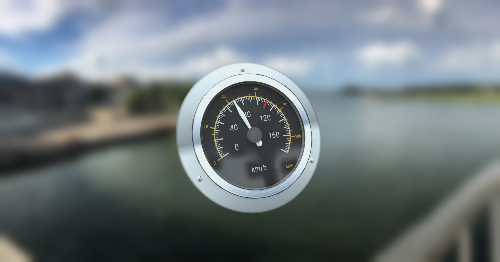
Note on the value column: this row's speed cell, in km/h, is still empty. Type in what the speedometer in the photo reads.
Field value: 70 km/h
